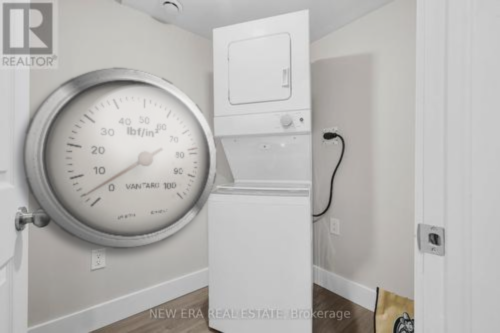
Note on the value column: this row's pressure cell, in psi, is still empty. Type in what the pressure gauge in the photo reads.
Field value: 4 psi
